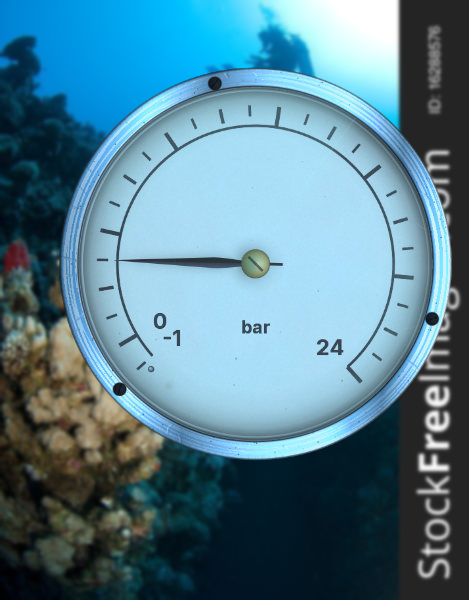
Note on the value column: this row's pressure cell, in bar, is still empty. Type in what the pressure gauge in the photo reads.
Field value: 3 bar
